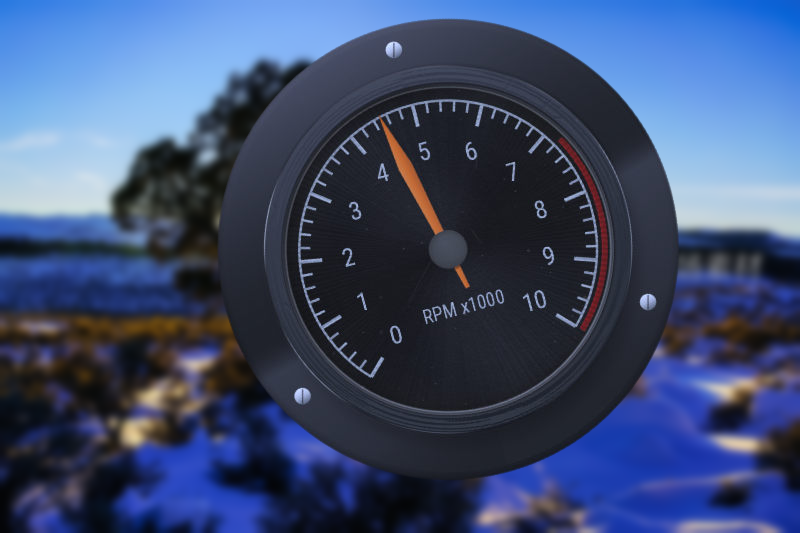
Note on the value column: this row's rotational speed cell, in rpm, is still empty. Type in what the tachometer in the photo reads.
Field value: 4500 rpm
